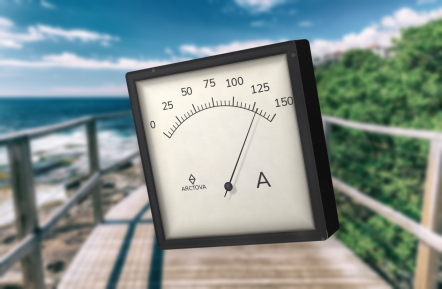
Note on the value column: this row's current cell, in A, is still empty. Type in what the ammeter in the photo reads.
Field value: 130 A
